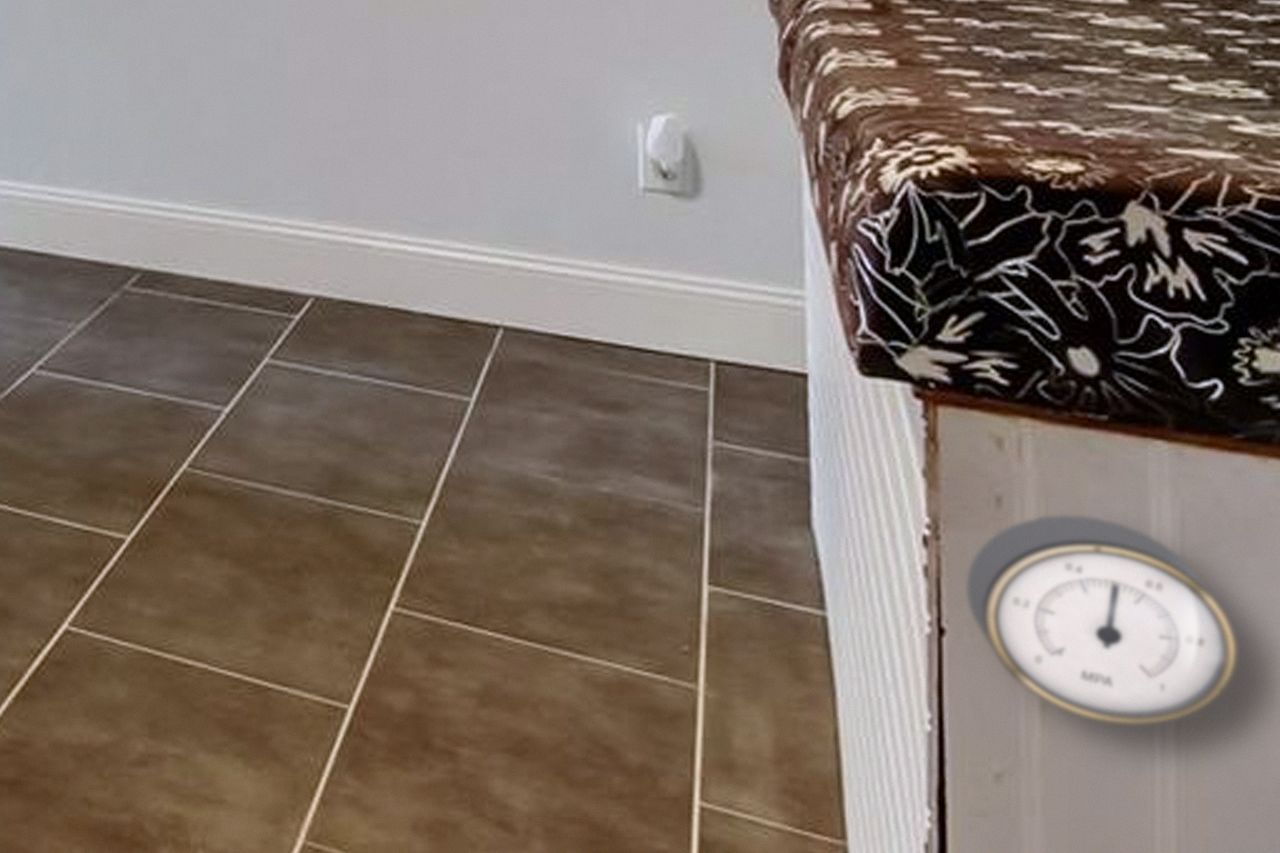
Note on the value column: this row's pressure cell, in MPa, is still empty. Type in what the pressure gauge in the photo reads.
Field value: 0.5 MPa
